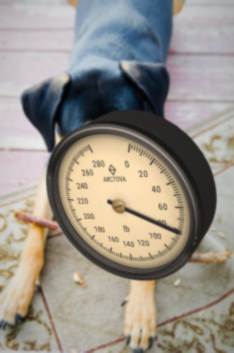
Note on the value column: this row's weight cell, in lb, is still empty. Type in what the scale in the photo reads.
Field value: 80 lb
